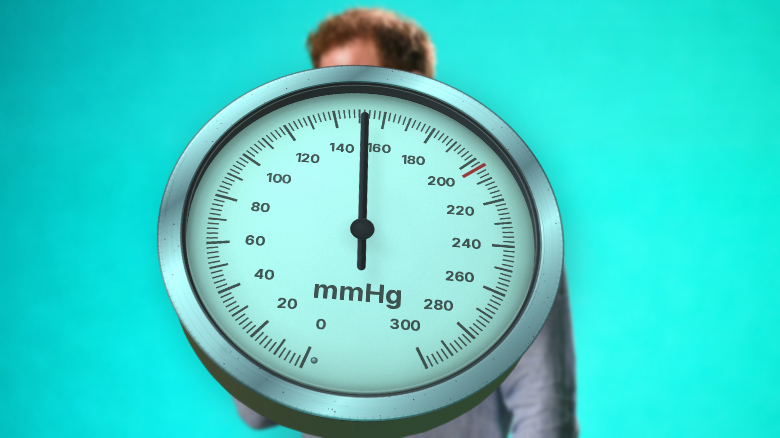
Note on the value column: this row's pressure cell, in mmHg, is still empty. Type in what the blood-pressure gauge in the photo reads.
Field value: 152 mmHg
